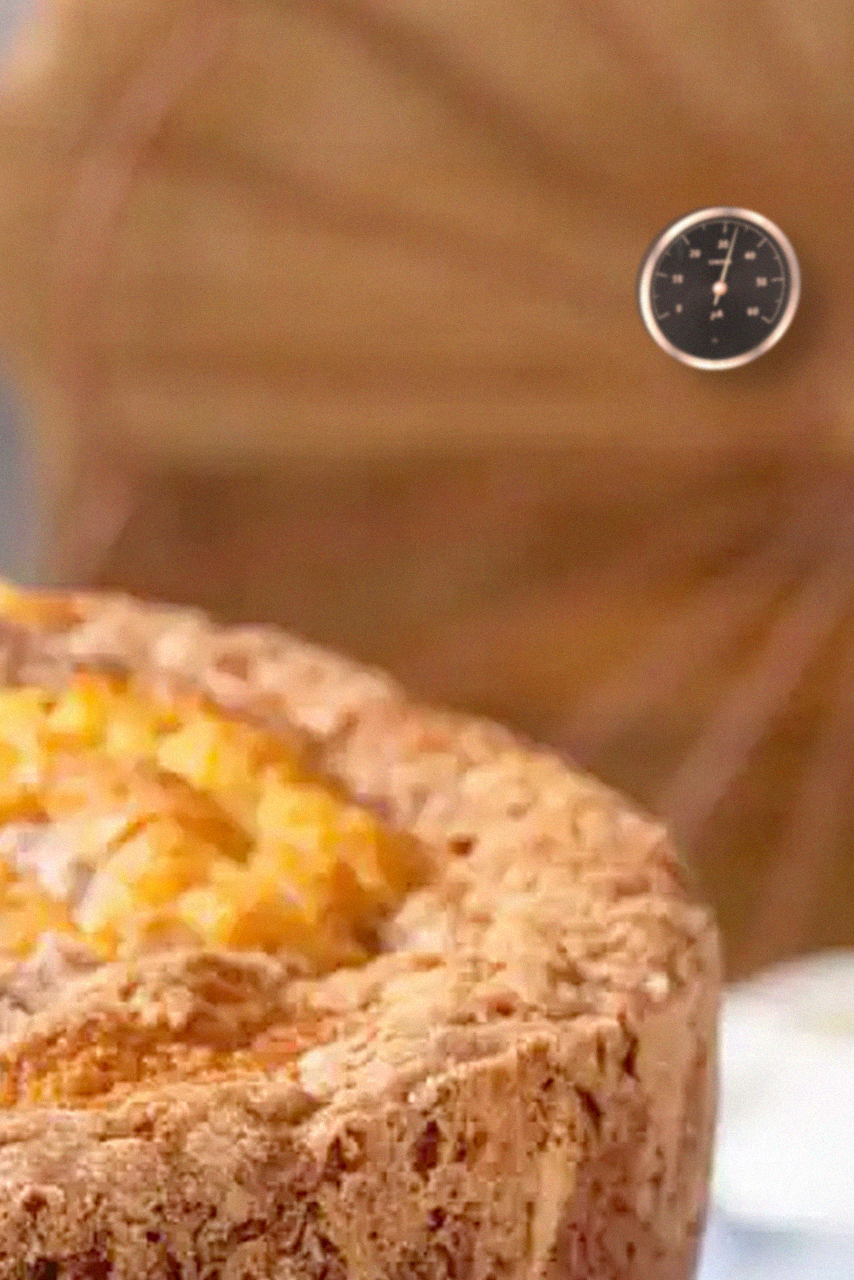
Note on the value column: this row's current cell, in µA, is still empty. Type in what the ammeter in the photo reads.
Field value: 32.5 µA
